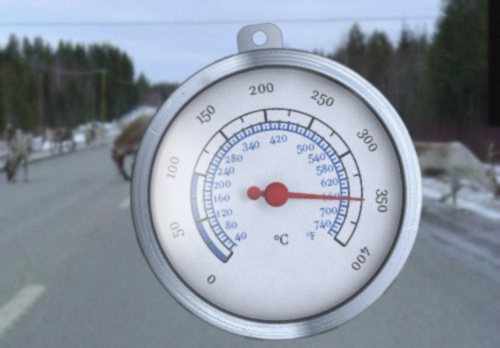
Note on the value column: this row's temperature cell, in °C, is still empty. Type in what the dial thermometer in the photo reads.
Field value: 350 °C
